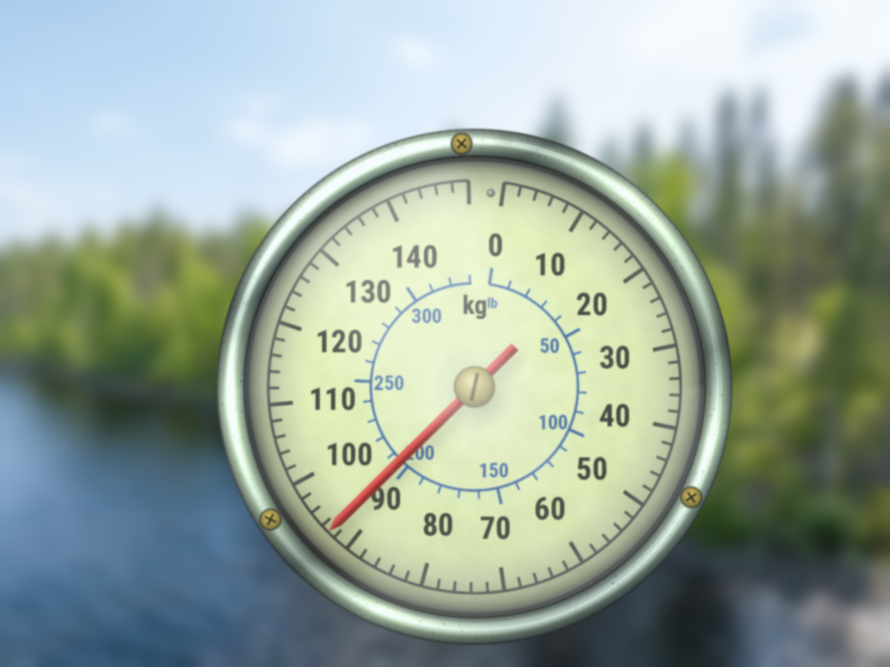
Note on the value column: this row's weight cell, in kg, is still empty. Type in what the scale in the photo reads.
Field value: 93 kg
